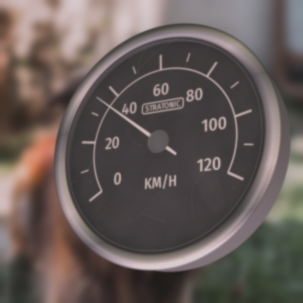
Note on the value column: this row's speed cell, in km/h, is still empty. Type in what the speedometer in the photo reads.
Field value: 35 km/h
